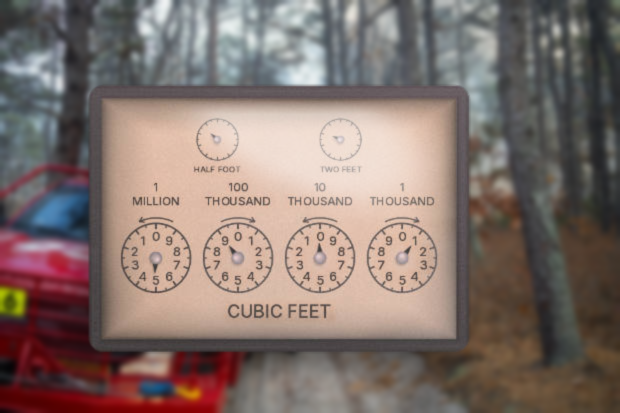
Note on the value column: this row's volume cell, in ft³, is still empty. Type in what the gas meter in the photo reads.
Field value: 490100 ft³
